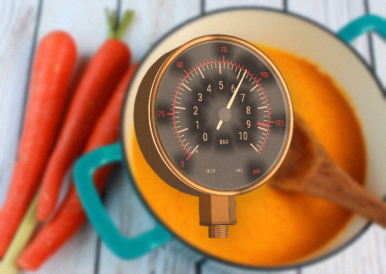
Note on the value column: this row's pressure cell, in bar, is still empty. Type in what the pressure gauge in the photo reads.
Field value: 6.2 bar
